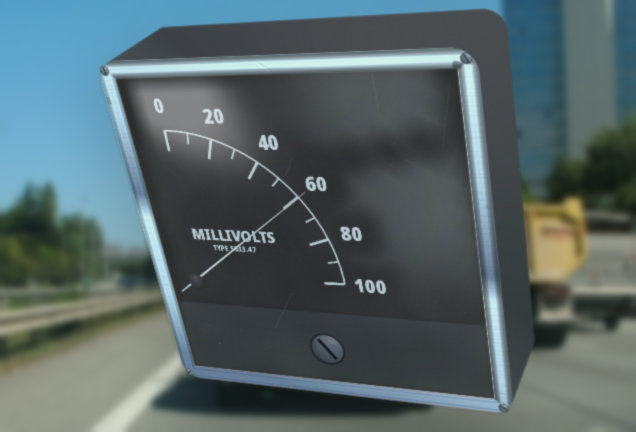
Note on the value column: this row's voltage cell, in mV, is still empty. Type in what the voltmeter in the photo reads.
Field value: 60 mV
